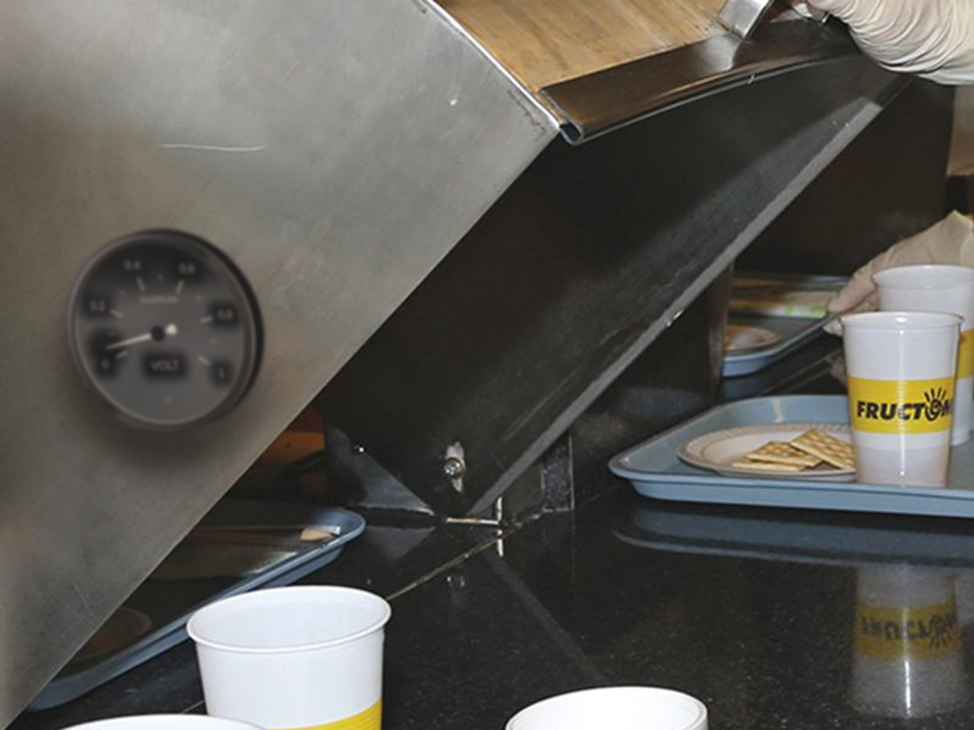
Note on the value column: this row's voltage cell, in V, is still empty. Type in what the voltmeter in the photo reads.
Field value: 0.05 V
